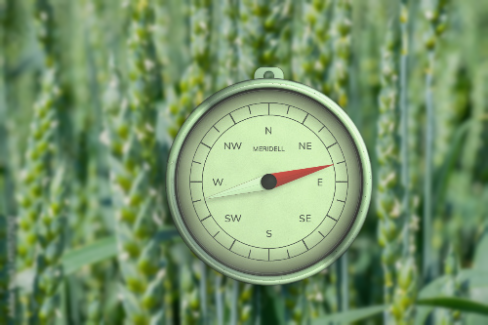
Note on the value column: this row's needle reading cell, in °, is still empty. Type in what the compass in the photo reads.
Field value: 75 °
